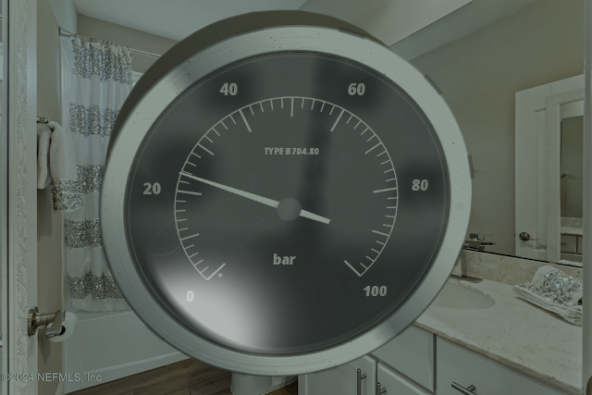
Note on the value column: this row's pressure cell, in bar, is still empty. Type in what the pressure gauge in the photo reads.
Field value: 24 bar
